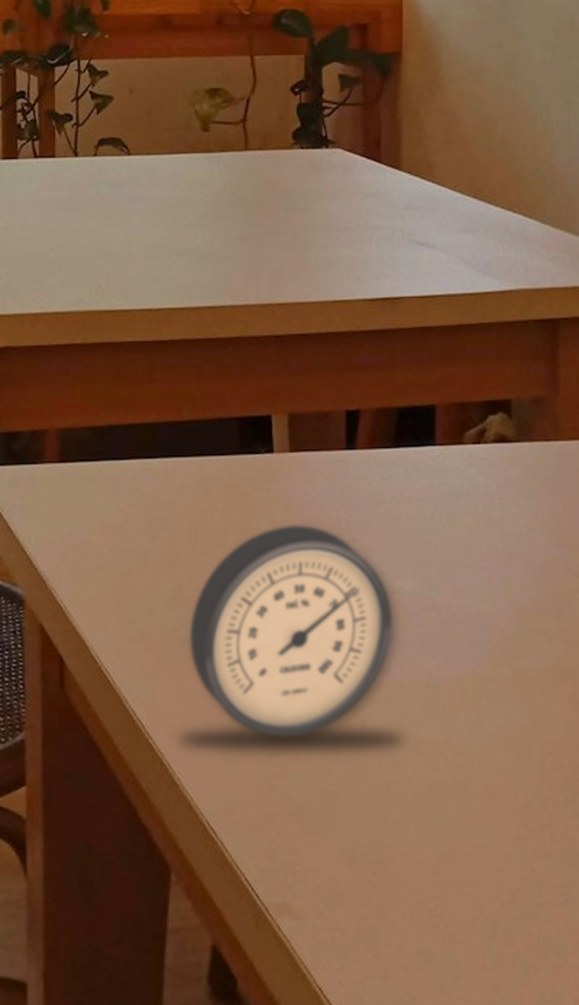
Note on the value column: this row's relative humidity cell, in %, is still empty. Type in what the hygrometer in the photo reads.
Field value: 70 %
